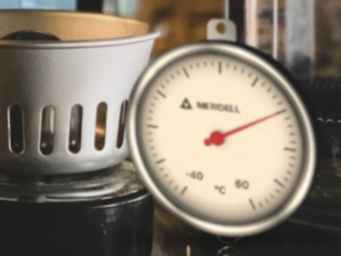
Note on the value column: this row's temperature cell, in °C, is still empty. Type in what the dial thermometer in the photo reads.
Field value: 30 °C
